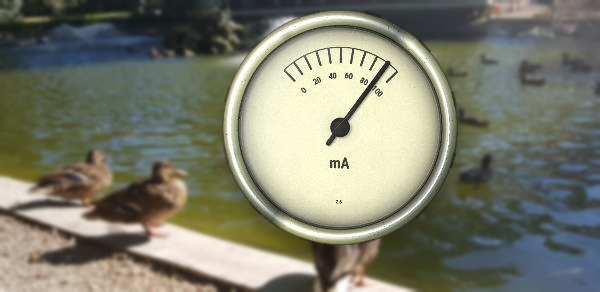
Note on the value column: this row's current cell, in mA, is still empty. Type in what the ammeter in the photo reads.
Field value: 90 mA
